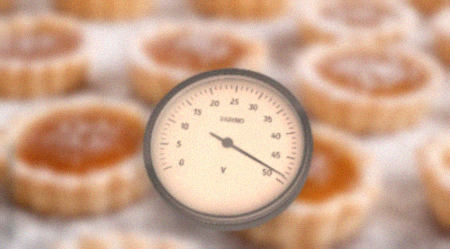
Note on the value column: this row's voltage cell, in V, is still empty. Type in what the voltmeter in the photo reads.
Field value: 49 V
